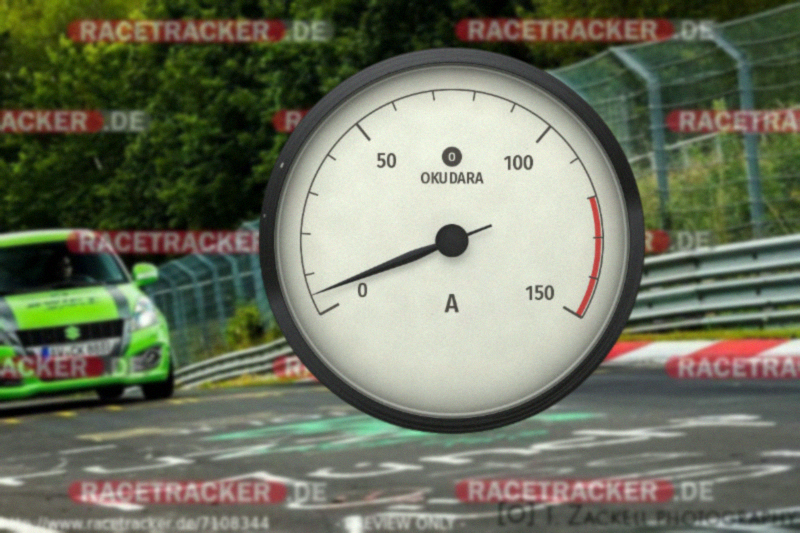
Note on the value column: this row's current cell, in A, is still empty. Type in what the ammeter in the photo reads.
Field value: 5 A
